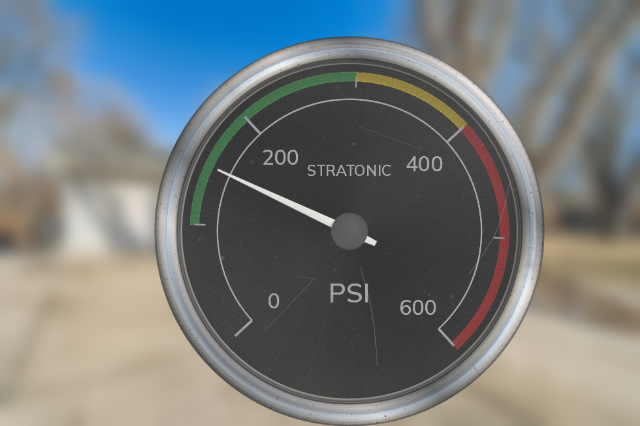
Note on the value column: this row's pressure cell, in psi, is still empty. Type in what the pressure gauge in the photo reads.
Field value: 150 psi
